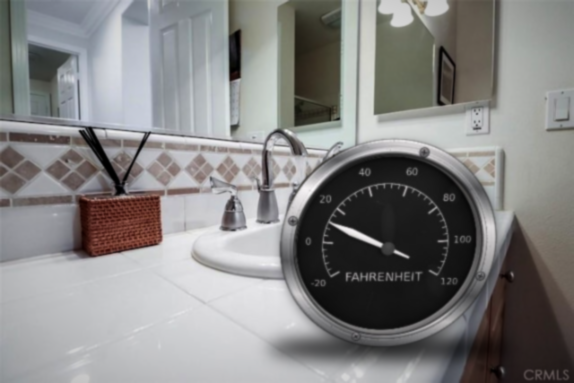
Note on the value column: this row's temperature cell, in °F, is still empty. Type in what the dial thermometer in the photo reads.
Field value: 12 °F
